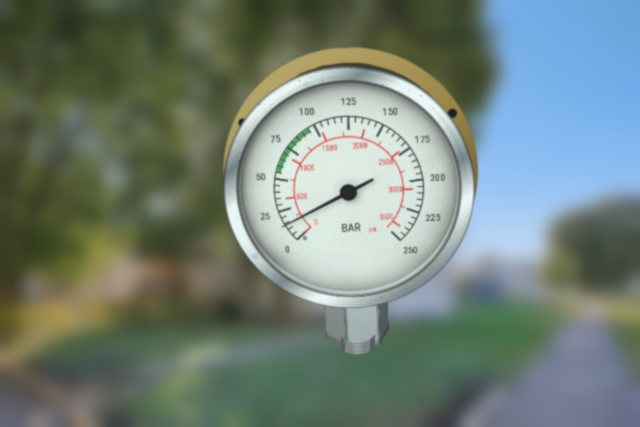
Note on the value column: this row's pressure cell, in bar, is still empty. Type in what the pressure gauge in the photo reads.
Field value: 15 bar
